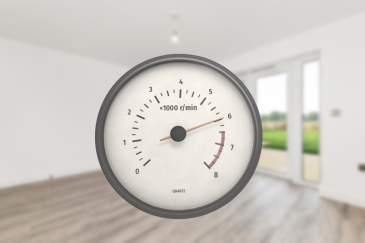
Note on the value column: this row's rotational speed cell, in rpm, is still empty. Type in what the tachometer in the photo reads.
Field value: 6000 rpm
